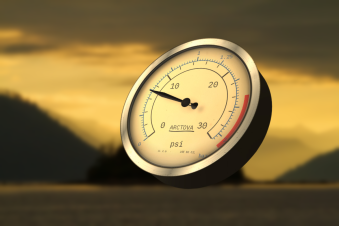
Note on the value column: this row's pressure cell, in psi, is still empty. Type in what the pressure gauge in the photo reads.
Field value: 7 psi
